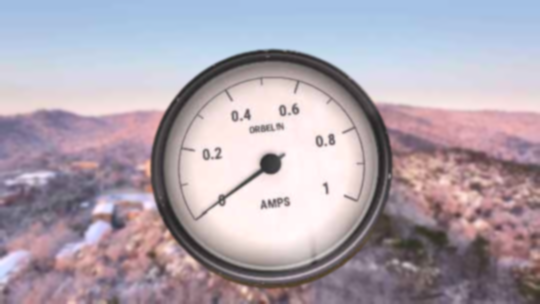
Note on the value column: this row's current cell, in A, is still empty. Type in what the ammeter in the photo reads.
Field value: 0 A
